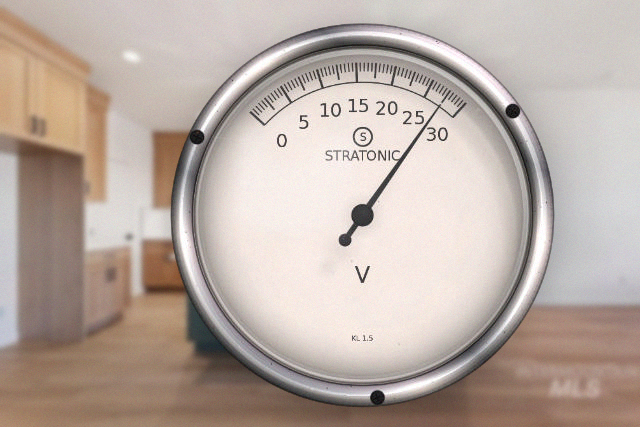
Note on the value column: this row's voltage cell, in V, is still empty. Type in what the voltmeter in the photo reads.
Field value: 27.5 V
